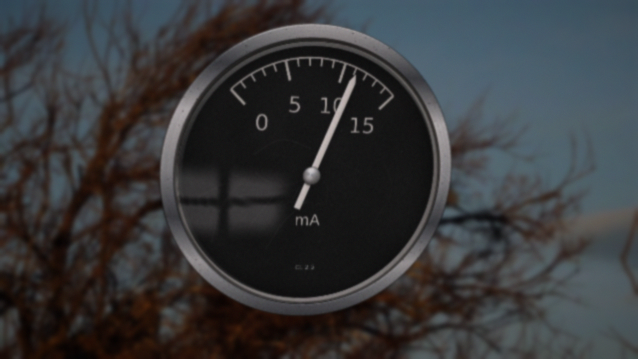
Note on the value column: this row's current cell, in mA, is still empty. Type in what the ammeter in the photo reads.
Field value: 11 mA
